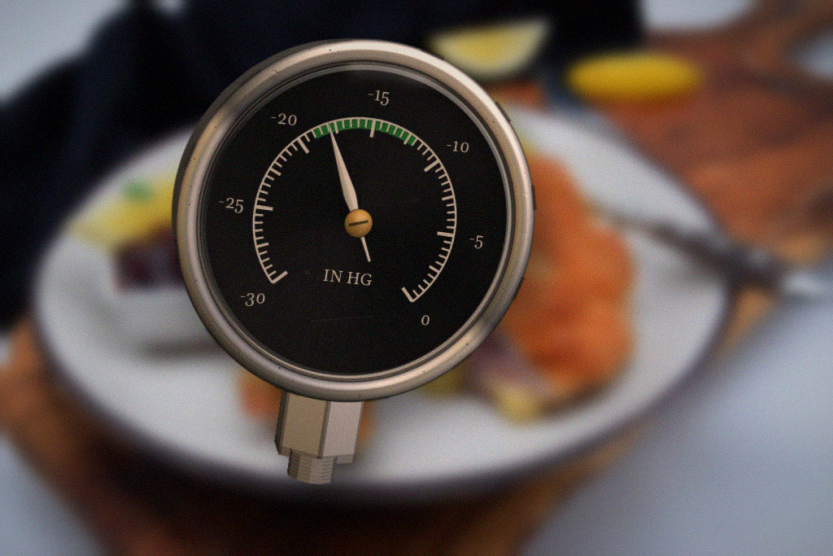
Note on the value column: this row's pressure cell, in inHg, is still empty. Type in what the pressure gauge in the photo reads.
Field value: -18 inHg
